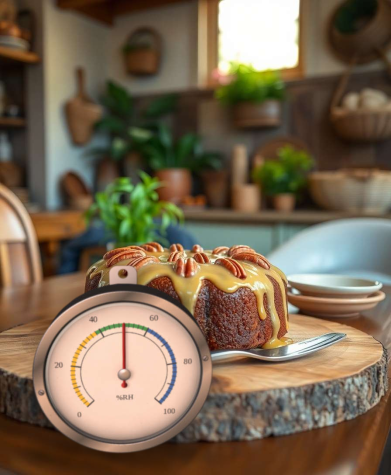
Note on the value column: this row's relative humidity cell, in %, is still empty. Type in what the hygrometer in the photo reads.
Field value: 50 %
